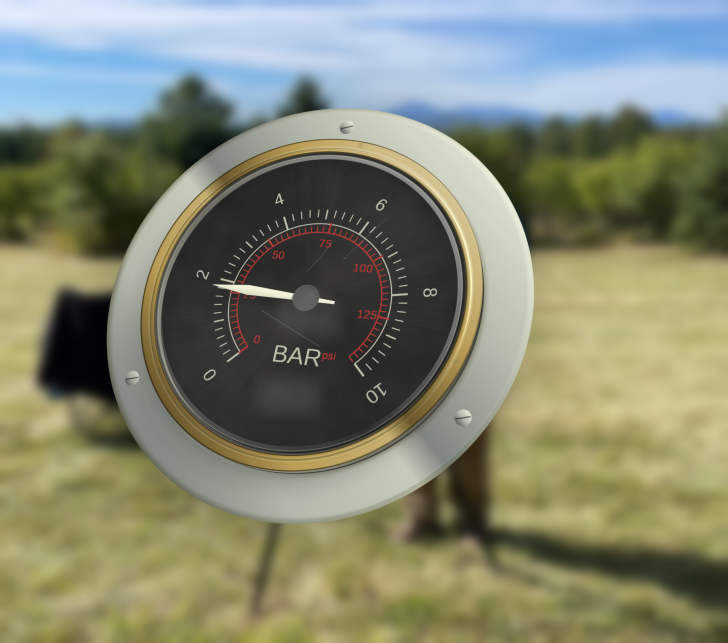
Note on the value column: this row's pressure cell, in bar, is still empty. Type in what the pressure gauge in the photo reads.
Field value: 1.8 bar
